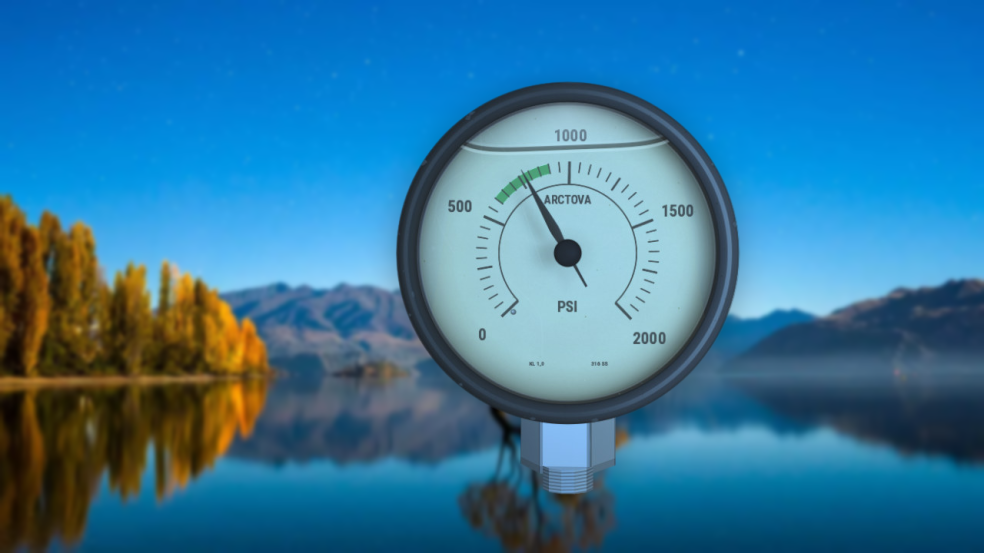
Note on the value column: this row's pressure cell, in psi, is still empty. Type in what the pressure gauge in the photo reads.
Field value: 775 psi
